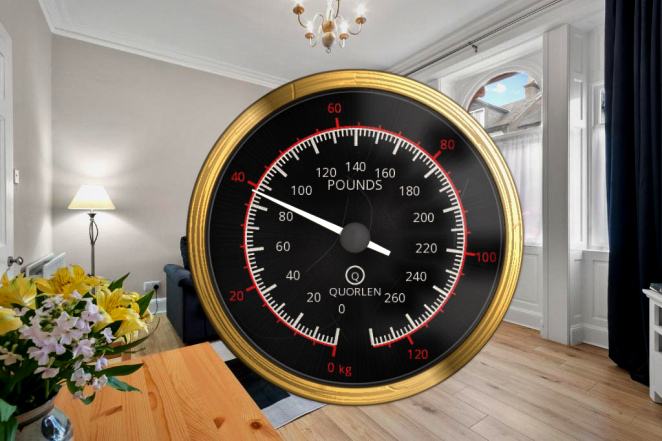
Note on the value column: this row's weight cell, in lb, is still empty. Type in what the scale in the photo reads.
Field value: 86 lb
